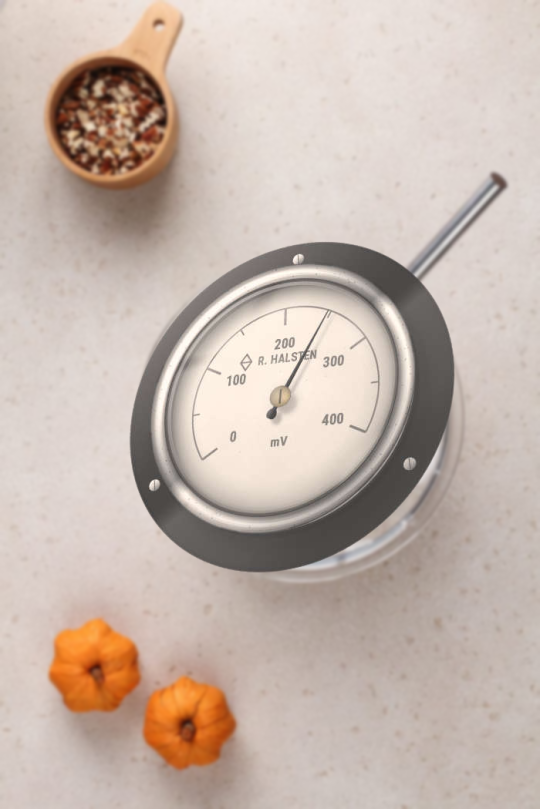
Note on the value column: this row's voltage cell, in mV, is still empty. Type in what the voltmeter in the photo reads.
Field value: 250 mV
